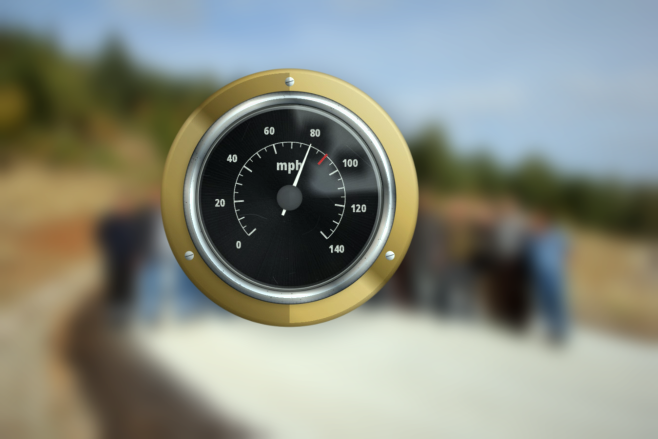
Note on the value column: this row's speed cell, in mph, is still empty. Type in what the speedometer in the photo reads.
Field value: 80 mph
